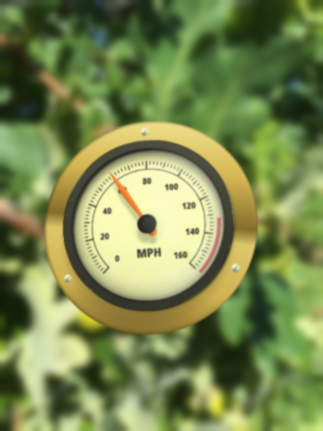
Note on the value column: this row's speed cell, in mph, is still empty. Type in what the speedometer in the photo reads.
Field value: 60 mph
